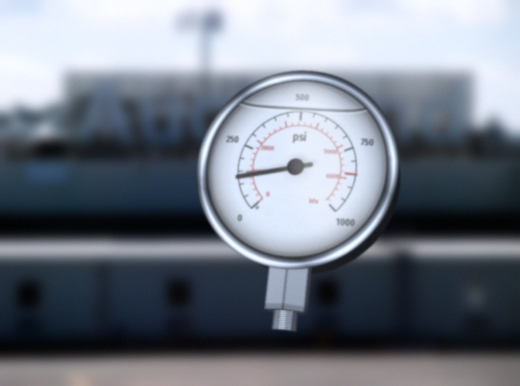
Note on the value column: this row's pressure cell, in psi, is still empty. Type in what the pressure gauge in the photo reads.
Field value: 125 psi
